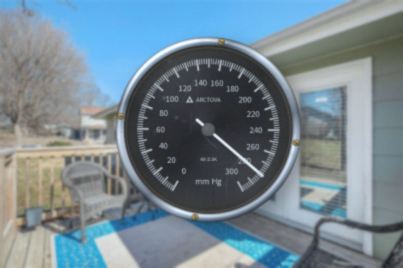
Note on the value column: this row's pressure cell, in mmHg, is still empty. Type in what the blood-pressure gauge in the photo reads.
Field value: 280 mmHg
